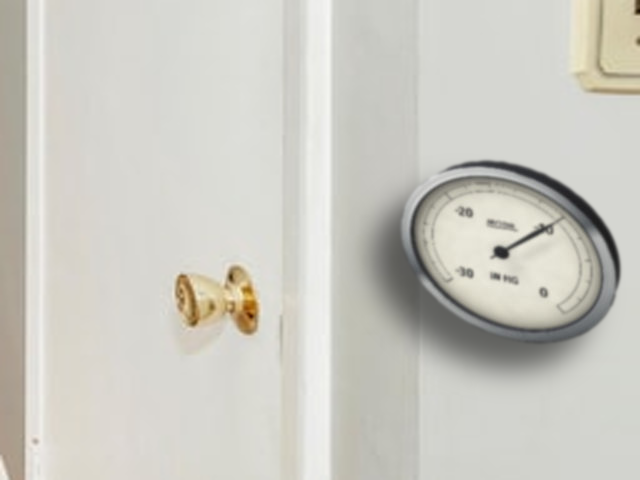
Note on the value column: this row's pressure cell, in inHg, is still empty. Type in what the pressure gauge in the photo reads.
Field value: -10 inHg
